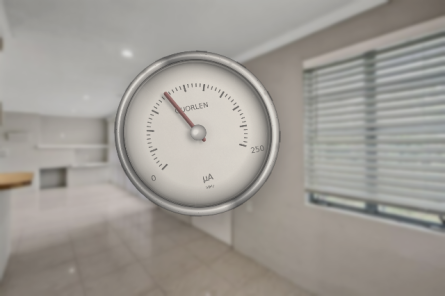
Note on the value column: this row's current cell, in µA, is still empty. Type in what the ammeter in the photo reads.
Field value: 100 µA
